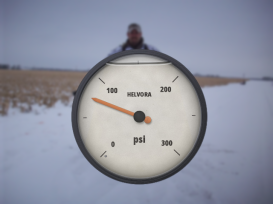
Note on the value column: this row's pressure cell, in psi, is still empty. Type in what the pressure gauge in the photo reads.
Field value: 75 psi
